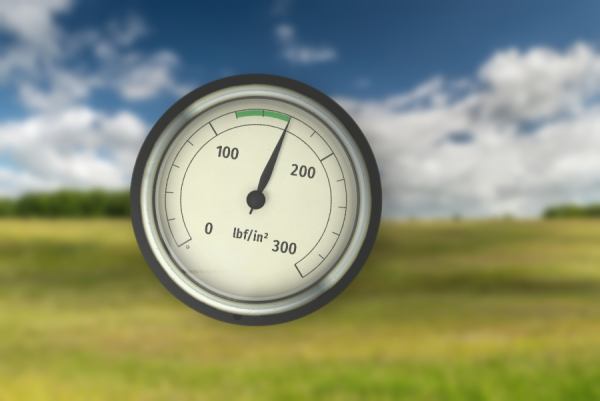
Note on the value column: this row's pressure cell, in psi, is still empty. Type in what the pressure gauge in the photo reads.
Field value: 160 psi
